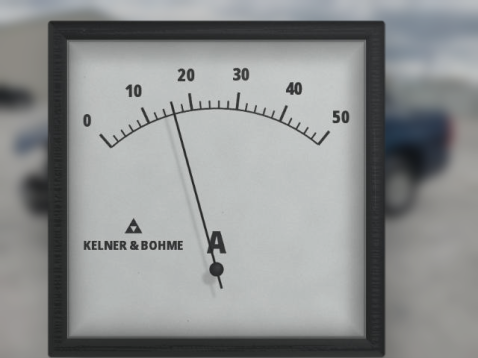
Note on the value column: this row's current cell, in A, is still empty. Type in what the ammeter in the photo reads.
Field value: 16 A
